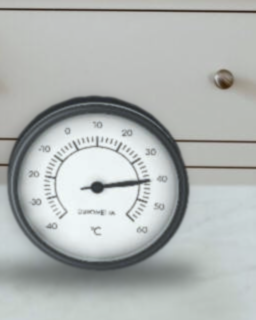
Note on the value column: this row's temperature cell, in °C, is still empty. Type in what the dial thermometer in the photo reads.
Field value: 40 °C
